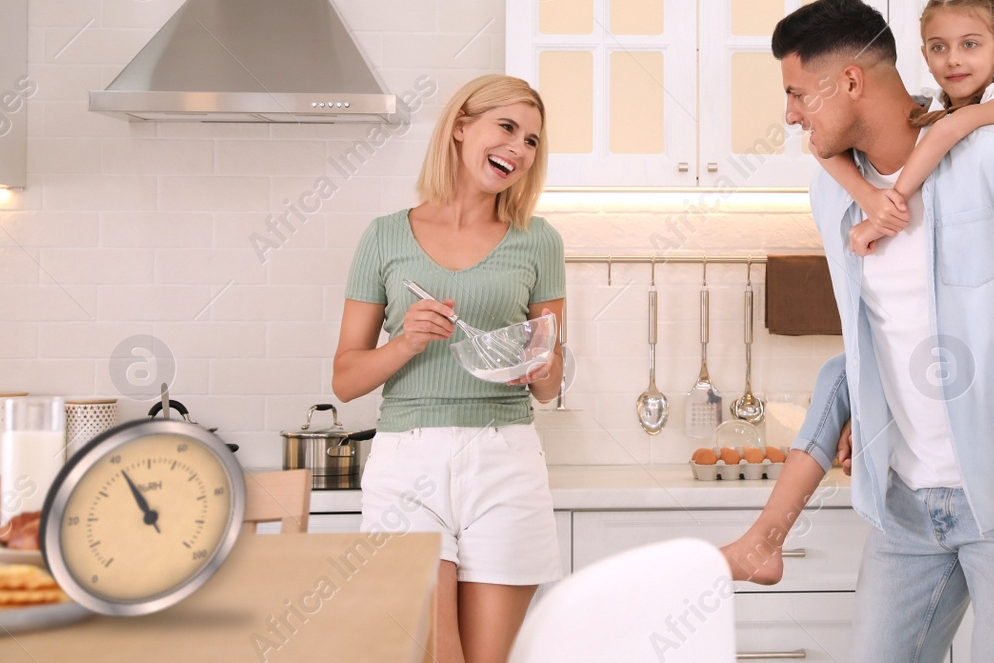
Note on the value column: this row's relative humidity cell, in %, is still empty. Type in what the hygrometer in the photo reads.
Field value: 40 %
